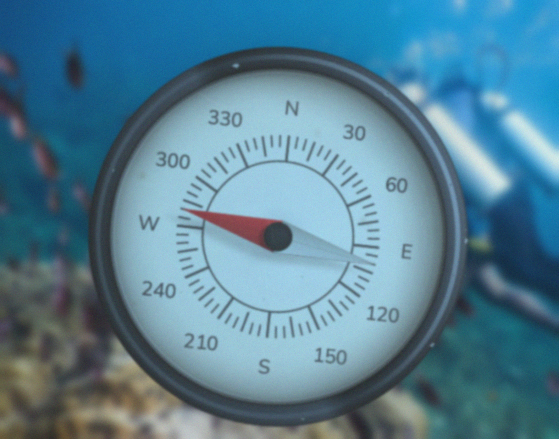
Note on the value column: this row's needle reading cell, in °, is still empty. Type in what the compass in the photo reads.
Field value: 280 °
